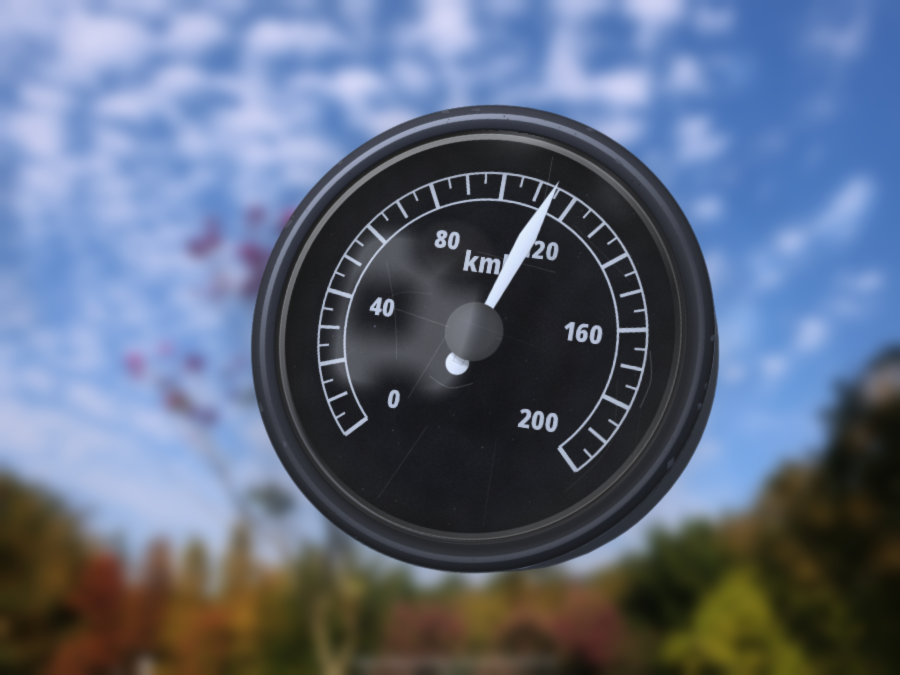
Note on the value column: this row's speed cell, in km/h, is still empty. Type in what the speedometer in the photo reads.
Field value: 115 km/h
